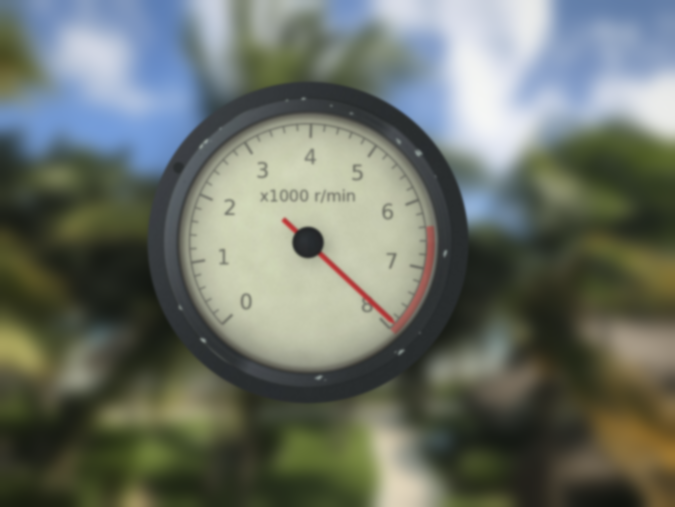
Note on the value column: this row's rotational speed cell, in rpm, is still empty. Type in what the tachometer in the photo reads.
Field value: 7900 rpm
